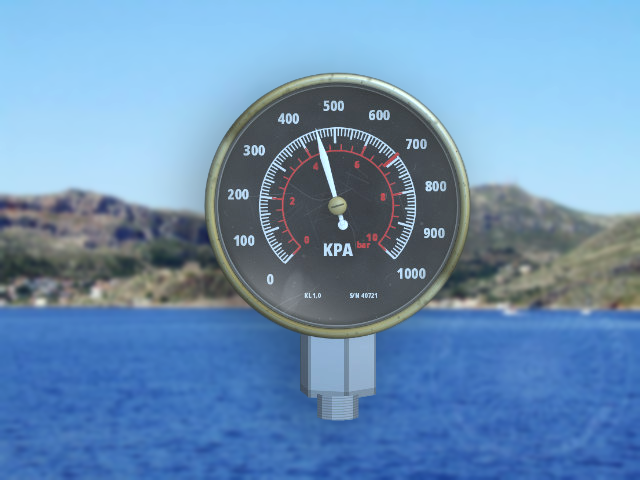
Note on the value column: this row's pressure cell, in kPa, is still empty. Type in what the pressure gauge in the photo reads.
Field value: 450 kPa
